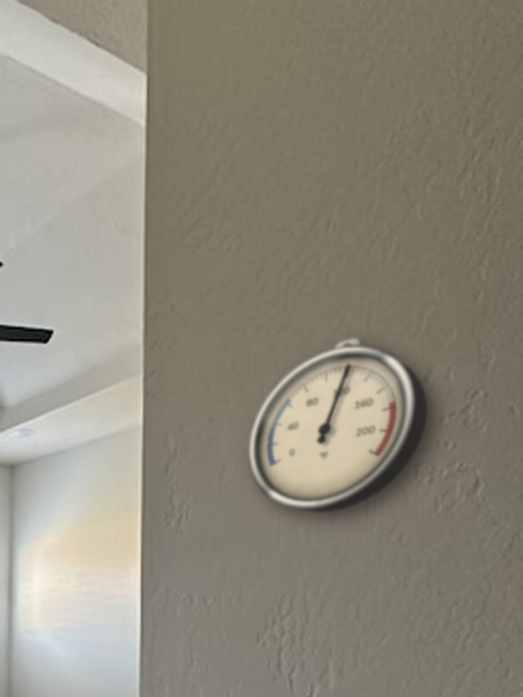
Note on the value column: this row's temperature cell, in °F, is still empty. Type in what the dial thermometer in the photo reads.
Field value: 120 °F
